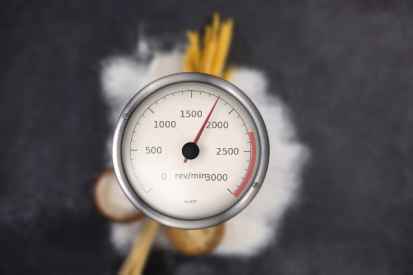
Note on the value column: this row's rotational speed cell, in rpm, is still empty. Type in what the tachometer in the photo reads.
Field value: 1800 rpm
